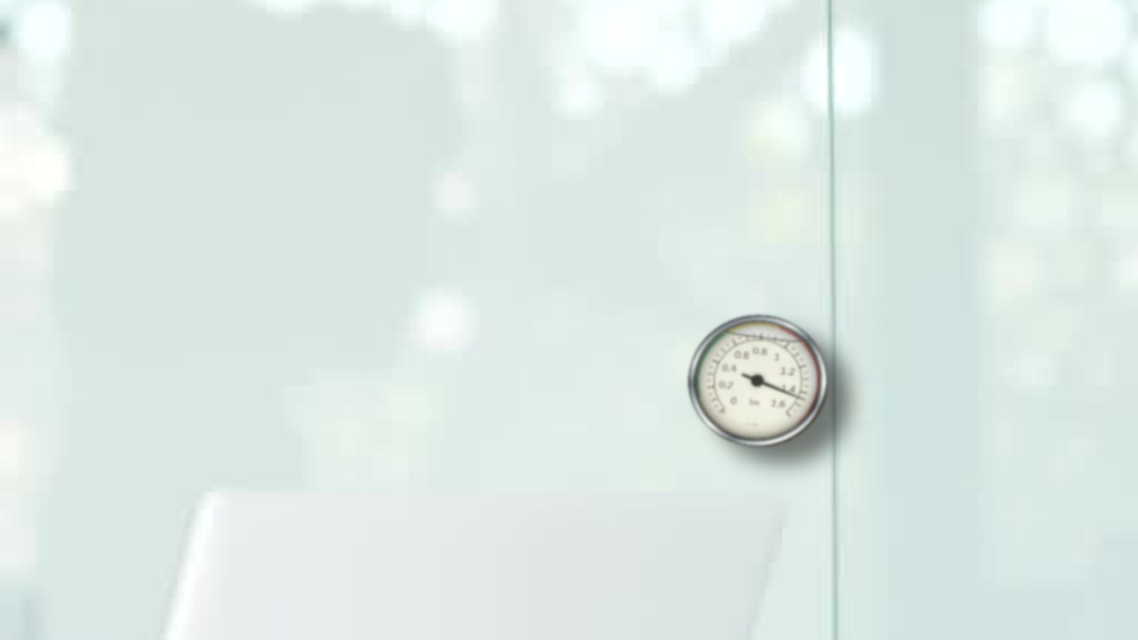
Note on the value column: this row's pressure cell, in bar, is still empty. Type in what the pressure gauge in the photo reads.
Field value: 1.45 bar
